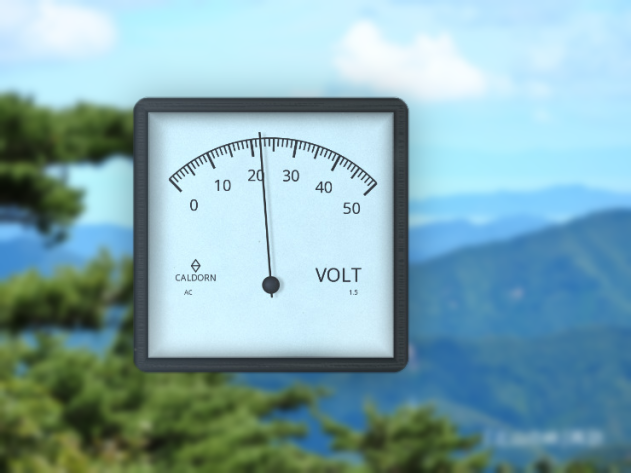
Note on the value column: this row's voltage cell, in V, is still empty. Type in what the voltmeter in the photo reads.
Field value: 22 V
